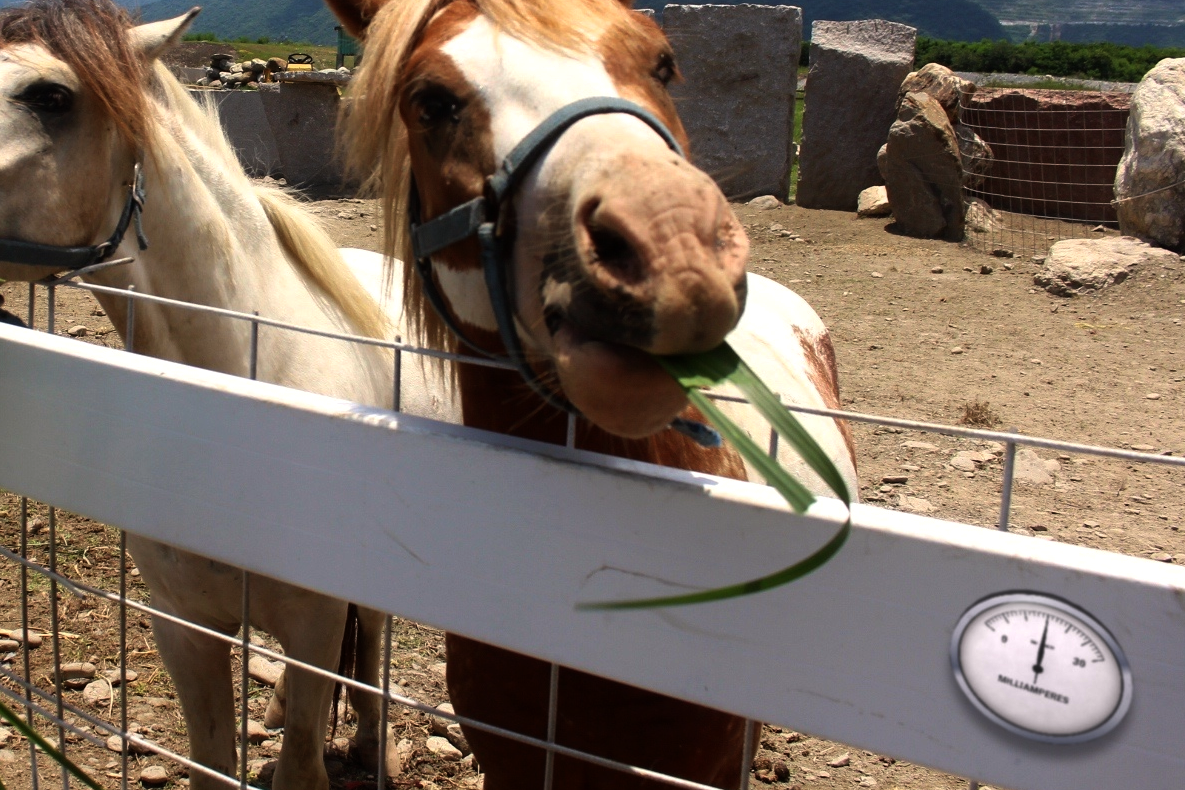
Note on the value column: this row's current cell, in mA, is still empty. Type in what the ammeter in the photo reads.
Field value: 15 mA
